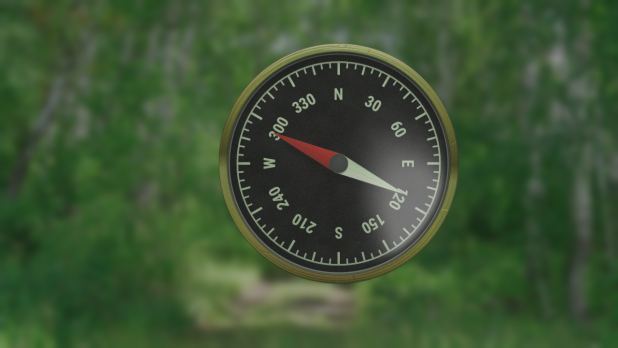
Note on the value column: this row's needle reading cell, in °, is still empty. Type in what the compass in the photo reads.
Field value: 295 °
